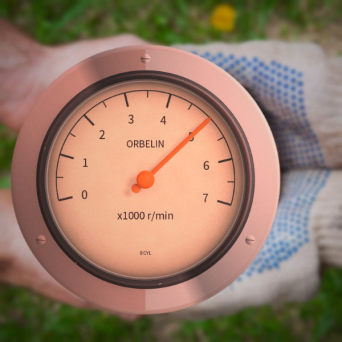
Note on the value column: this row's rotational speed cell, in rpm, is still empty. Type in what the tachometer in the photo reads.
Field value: 5000 rpm
